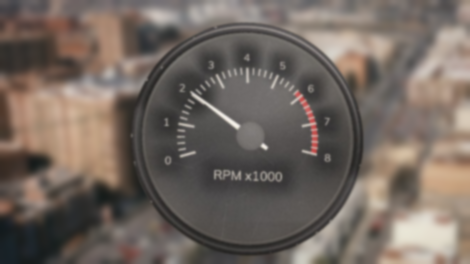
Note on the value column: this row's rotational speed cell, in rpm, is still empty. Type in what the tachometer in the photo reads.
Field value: 2000 rpm
